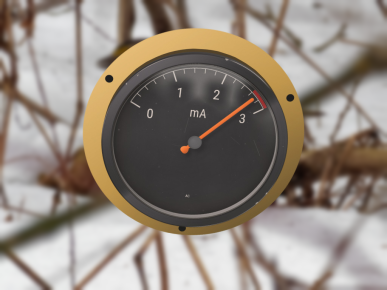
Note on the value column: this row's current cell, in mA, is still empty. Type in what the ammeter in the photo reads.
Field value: 2.7 mA
